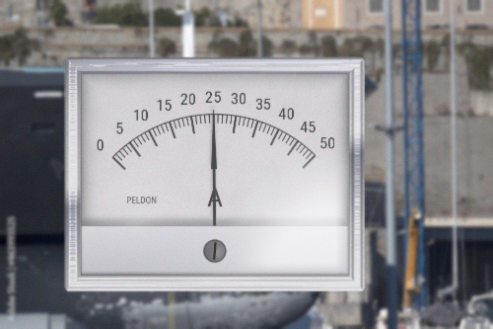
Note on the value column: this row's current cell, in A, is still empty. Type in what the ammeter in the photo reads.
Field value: 25 A
